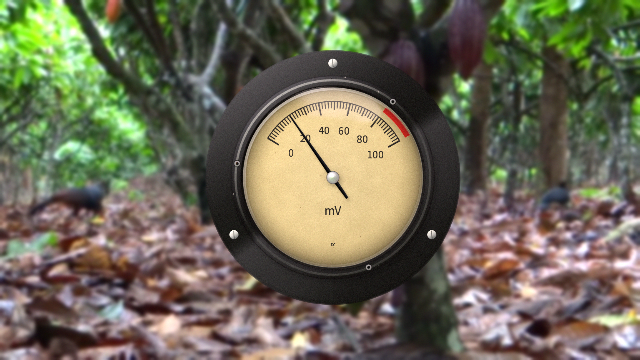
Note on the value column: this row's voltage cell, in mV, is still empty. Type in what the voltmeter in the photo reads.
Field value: 20 mV
